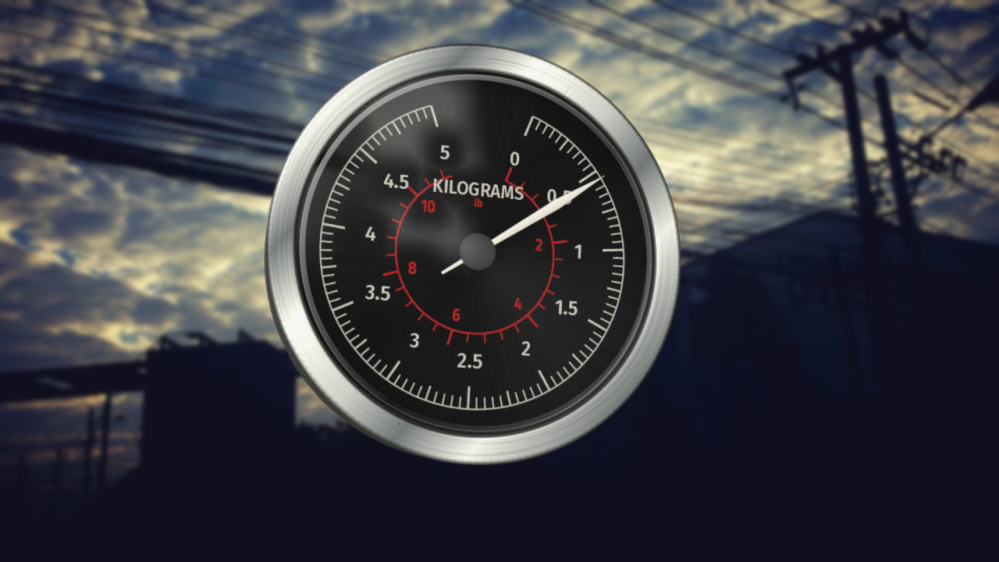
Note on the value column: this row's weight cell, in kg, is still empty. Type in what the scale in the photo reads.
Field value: 0.55 kg
